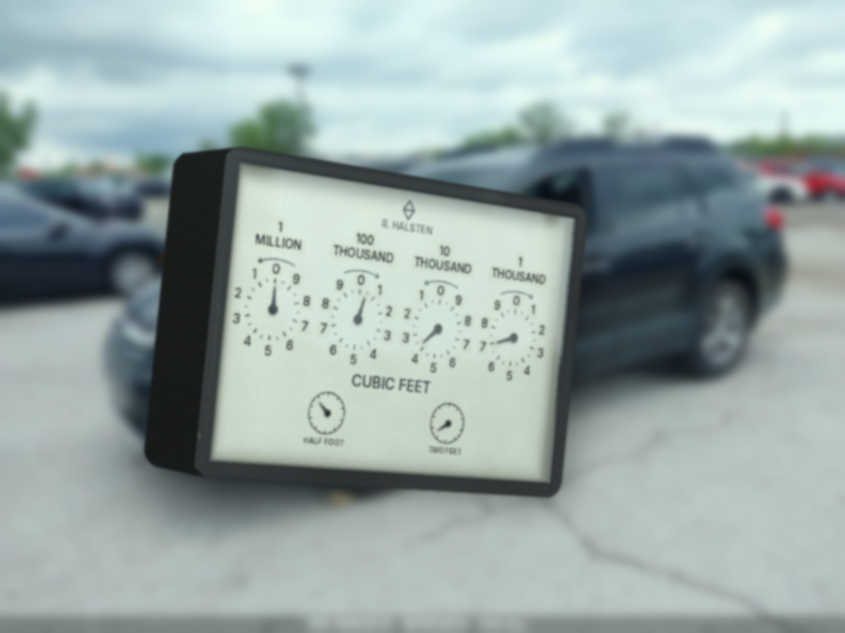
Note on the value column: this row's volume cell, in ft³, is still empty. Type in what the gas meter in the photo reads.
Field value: 3700 ft³
